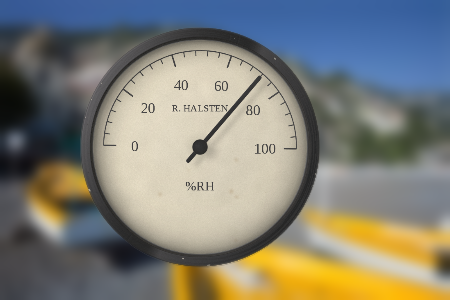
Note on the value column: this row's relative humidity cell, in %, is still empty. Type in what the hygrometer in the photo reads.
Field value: 72 %
